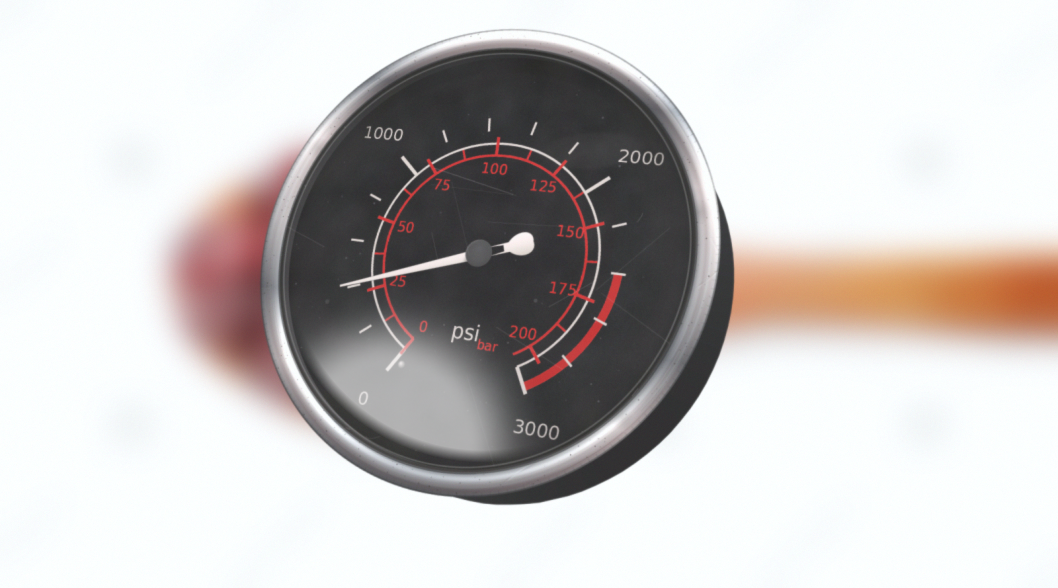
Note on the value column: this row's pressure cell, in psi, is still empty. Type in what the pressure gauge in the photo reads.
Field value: 400 psi
